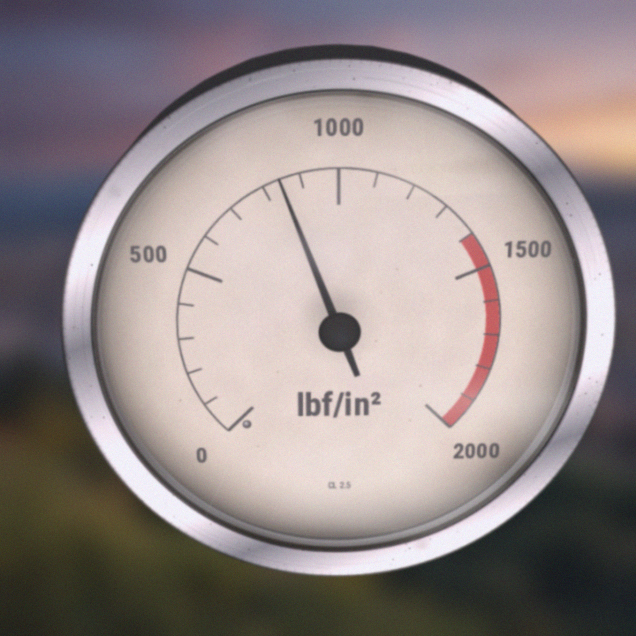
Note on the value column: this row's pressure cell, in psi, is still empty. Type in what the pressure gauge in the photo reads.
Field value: 850 psi
